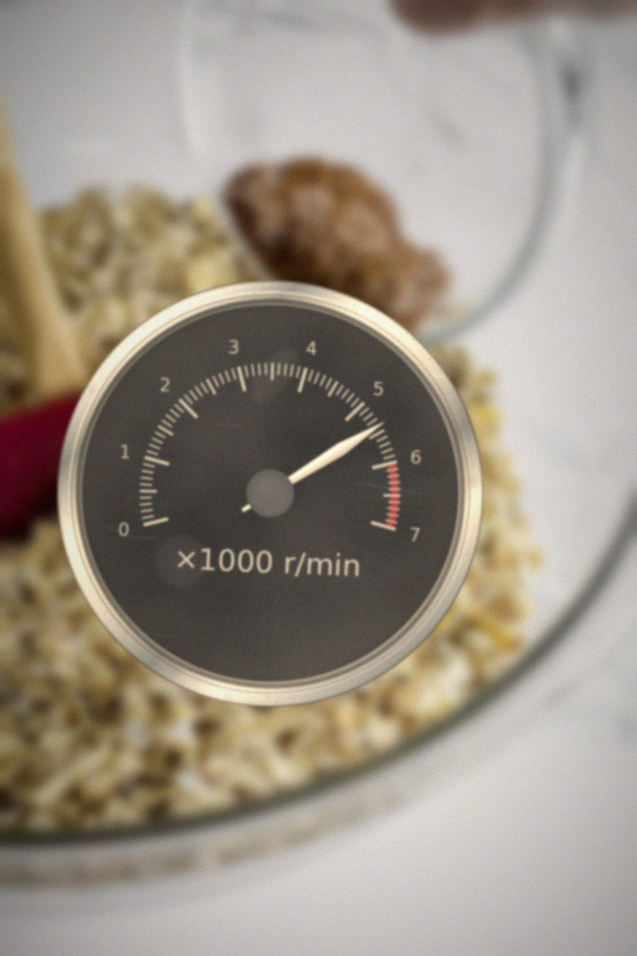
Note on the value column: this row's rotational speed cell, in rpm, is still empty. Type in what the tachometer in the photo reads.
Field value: 5400 rpm
